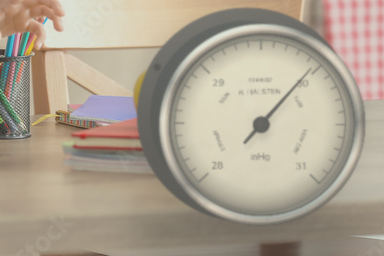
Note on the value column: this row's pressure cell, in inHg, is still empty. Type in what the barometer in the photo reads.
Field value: 29.95 inHg
